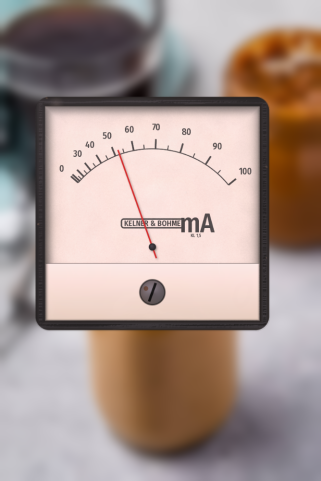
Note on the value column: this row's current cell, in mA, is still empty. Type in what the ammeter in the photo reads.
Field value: 52.5 mA
